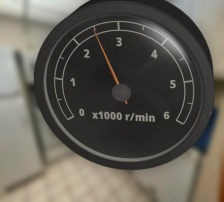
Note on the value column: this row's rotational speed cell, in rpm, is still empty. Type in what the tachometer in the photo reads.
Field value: 2500 rpm
